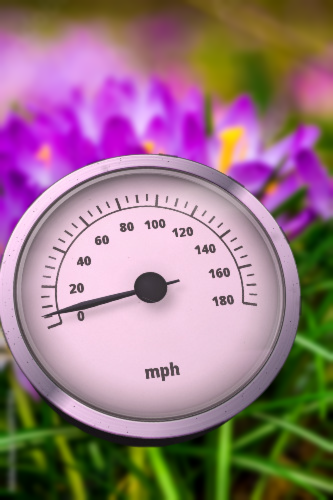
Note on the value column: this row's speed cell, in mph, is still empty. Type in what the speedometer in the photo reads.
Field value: 5 mph
